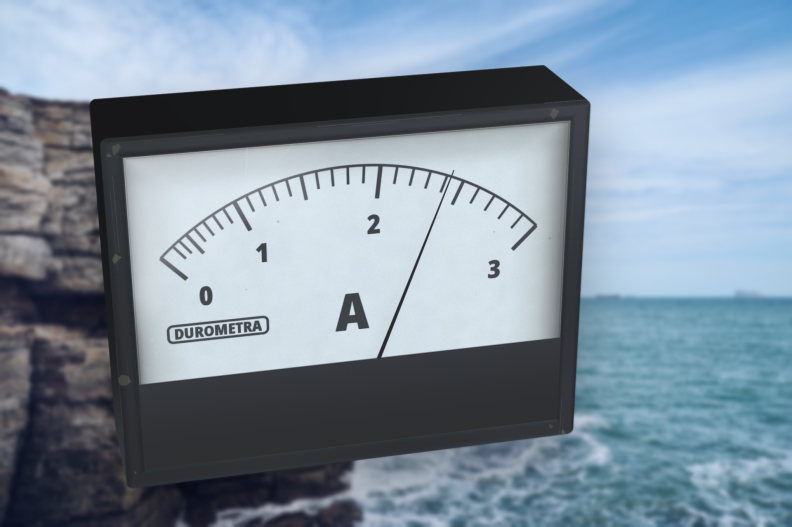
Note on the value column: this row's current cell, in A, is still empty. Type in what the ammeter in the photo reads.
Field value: 2.4 A
